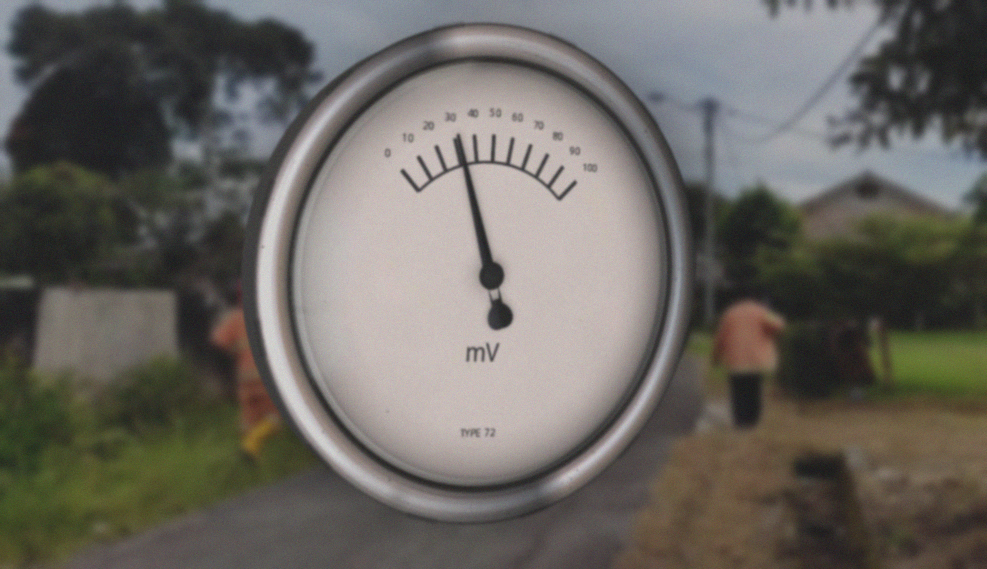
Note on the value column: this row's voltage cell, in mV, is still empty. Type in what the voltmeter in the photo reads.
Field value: 30 mV
